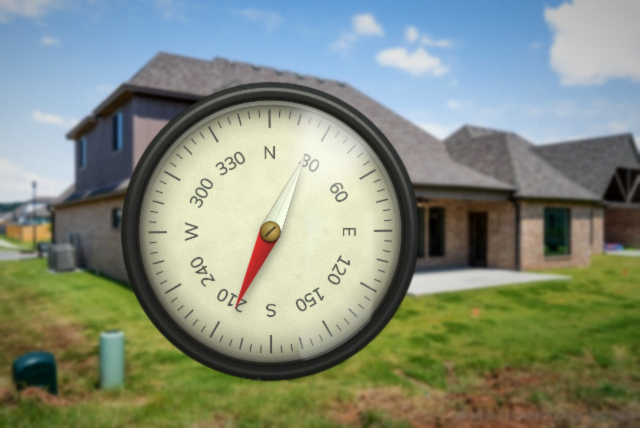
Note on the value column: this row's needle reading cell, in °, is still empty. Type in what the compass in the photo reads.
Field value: 205 °
